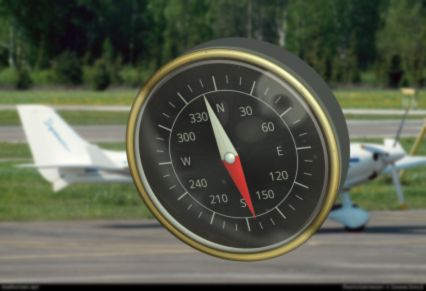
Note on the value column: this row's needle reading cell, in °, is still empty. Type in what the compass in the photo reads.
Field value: 170 °
